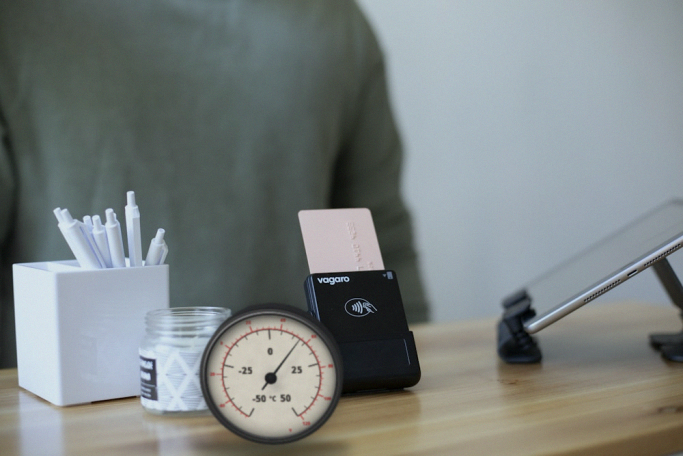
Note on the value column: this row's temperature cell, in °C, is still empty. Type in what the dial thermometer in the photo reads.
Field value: 12.5 °C
